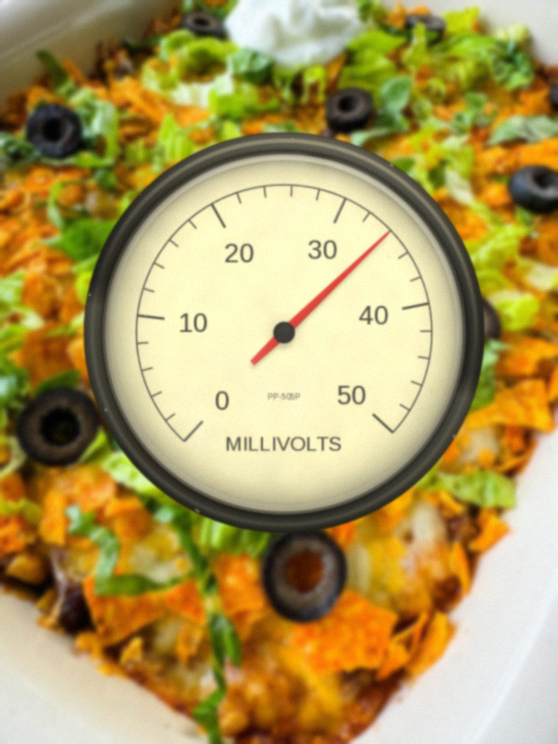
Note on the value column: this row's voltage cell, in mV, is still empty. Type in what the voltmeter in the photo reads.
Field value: 34 mV
